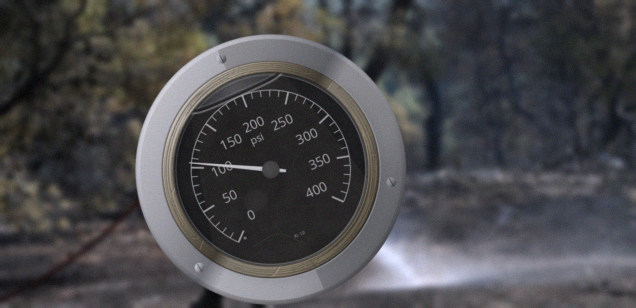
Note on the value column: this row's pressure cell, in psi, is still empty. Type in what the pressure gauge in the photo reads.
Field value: 105 psi
